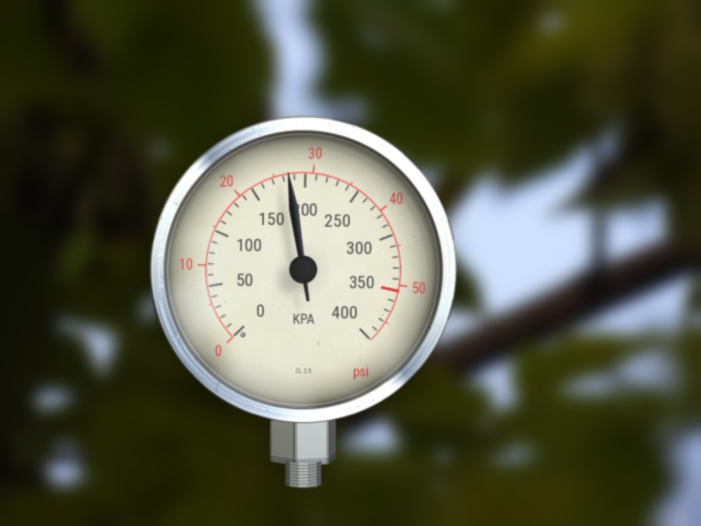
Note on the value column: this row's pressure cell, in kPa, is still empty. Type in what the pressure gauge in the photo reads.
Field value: 185 kPa
